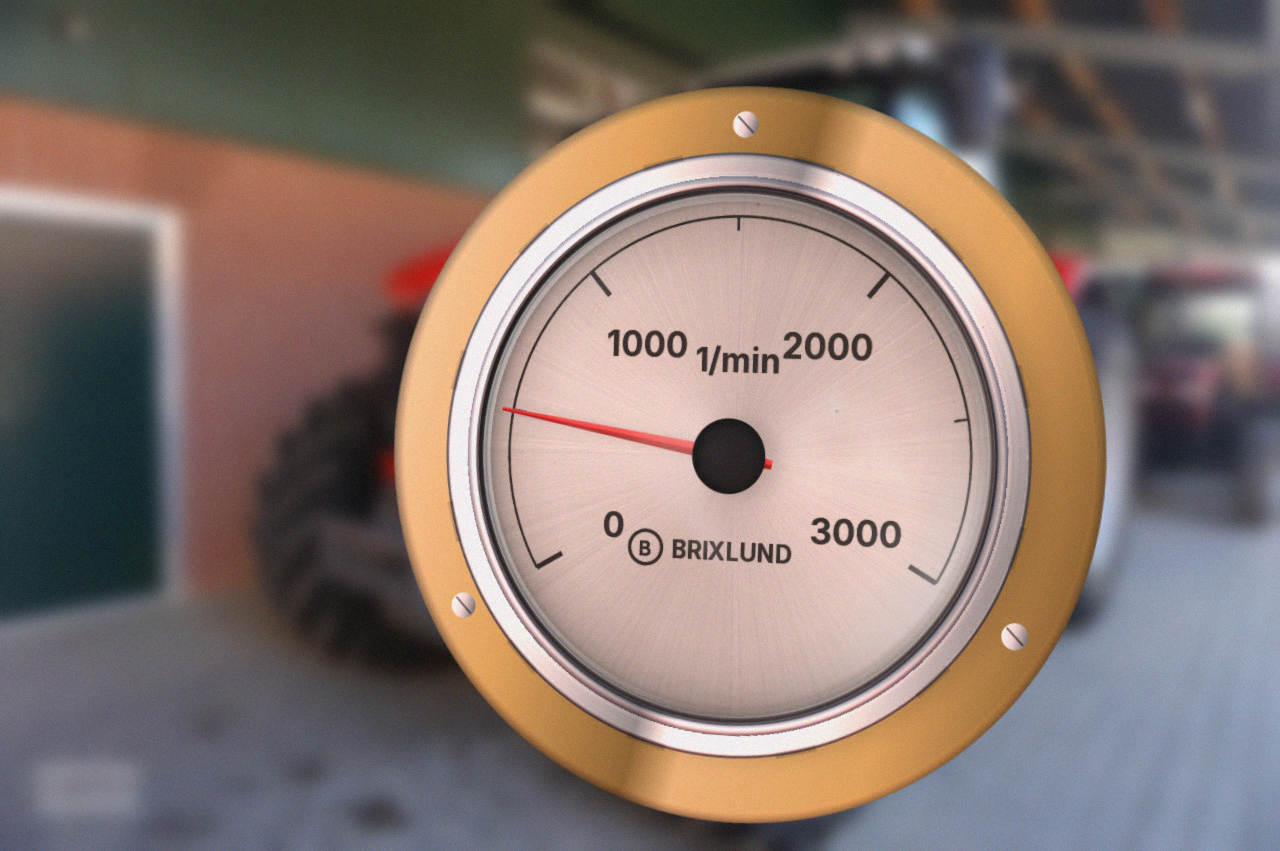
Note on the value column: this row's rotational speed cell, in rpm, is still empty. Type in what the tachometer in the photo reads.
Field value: 500 rpm
